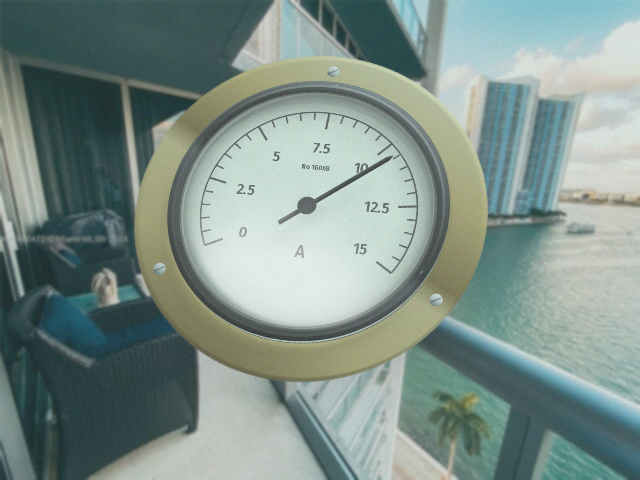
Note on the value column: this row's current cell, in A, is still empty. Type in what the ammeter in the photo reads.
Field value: 10.5 A
